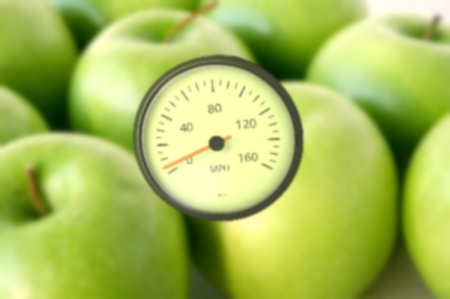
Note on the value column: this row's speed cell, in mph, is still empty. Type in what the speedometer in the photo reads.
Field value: 5 mph
